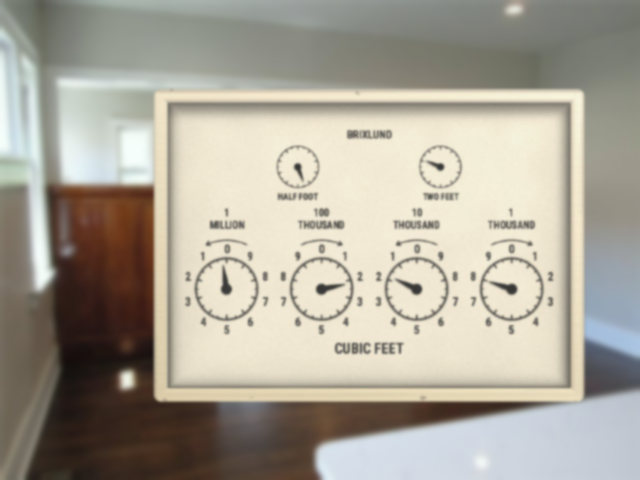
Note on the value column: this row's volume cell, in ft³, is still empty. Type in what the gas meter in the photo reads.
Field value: 21800 ft³
